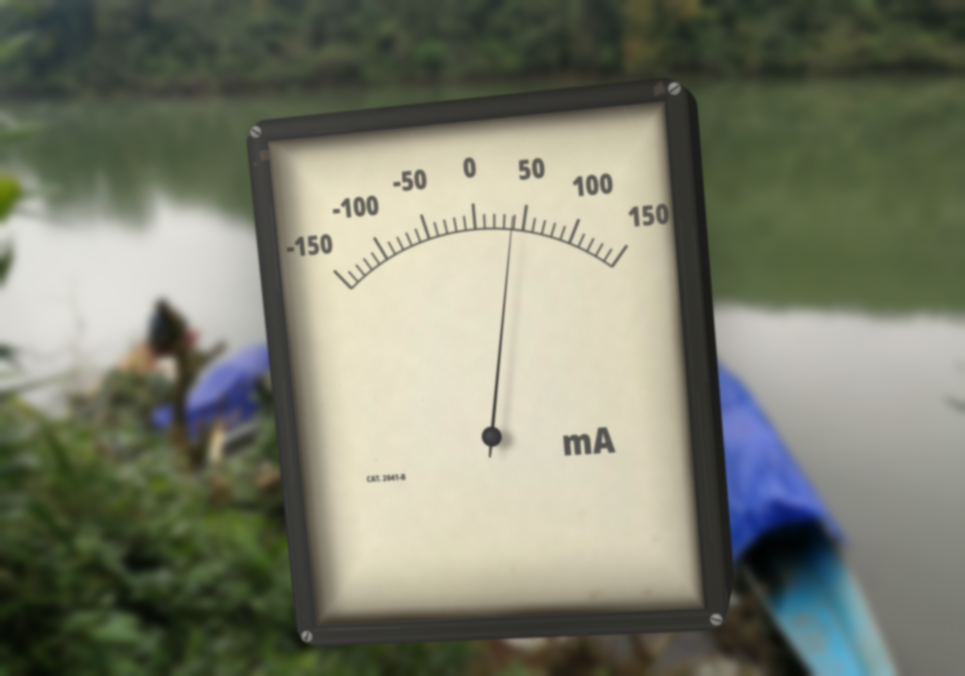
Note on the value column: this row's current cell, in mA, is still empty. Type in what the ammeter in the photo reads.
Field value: 40 mA
